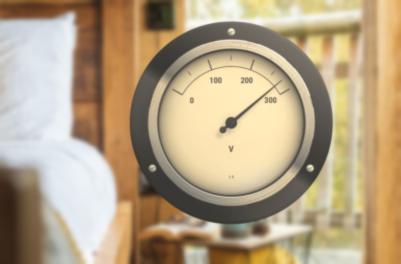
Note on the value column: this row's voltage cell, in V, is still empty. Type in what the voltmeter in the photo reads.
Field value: 275 V
